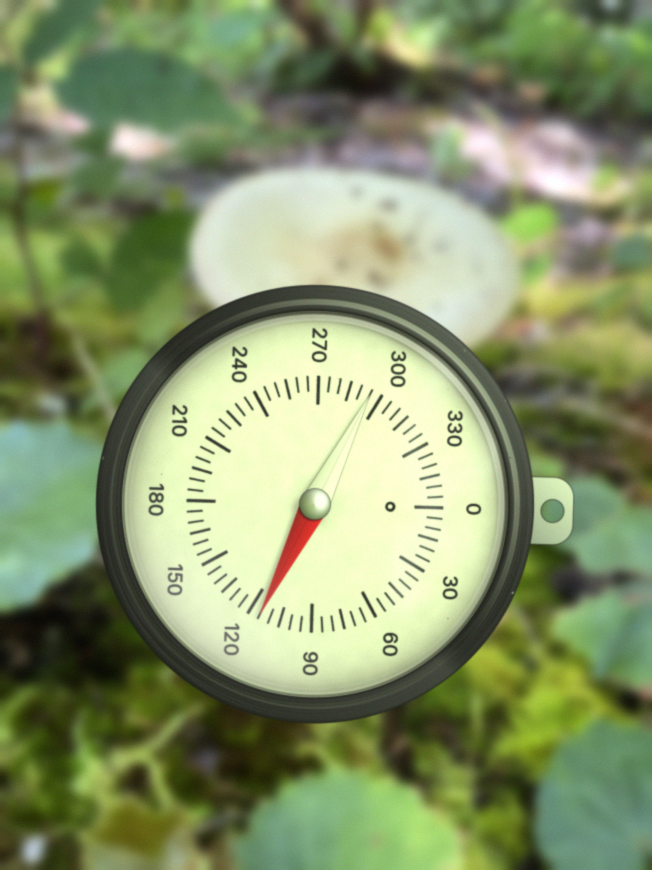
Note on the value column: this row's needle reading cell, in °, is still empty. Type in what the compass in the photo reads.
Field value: 115 °
